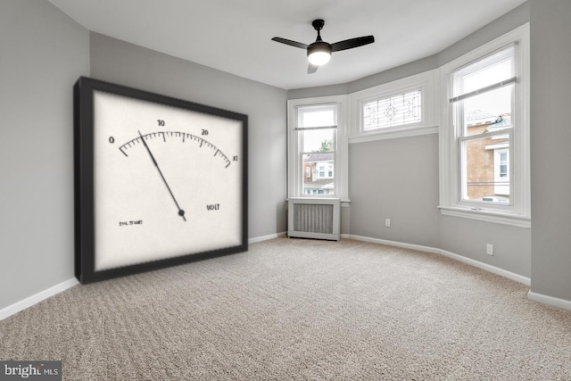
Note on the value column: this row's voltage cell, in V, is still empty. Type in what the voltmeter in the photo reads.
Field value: 5 V
